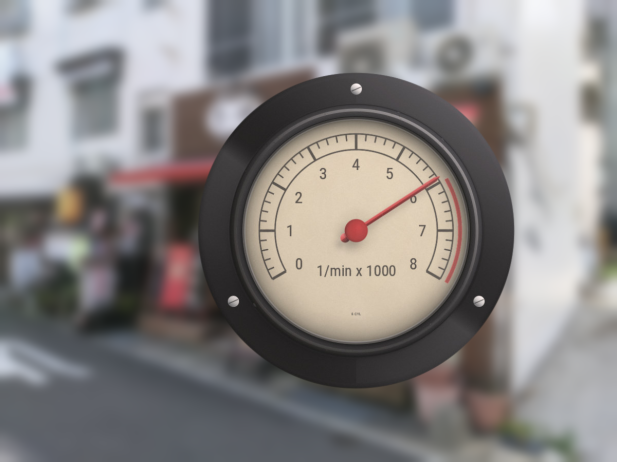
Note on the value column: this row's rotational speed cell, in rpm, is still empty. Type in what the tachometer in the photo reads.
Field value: 5900 rpm
